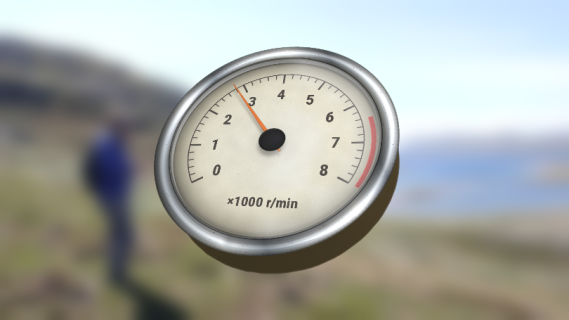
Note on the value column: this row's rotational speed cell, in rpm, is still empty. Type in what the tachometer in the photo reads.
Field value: 2800 rpm
